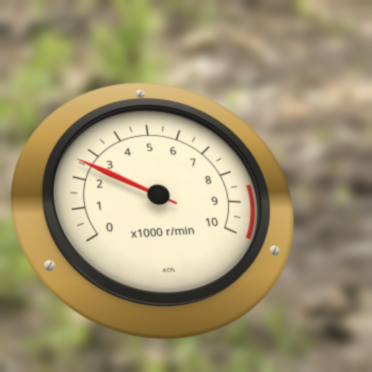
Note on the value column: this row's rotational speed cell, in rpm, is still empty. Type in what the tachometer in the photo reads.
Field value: 2500 rpm
